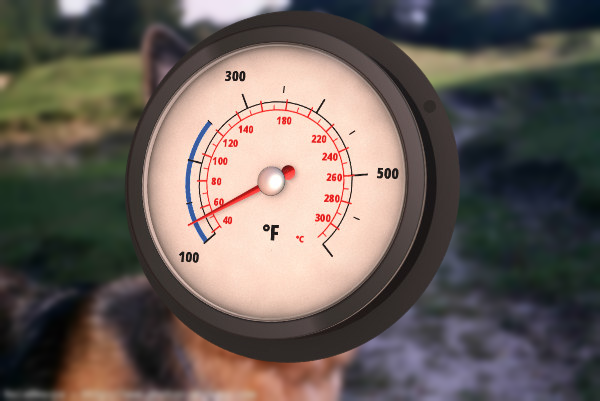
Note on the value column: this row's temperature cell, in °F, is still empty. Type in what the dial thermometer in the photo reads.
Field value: 125 °F
